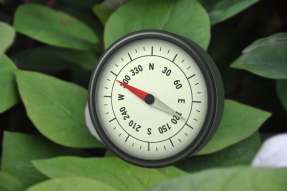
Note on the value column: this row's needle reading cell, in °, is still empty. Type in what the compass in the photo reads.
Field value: 295 °
